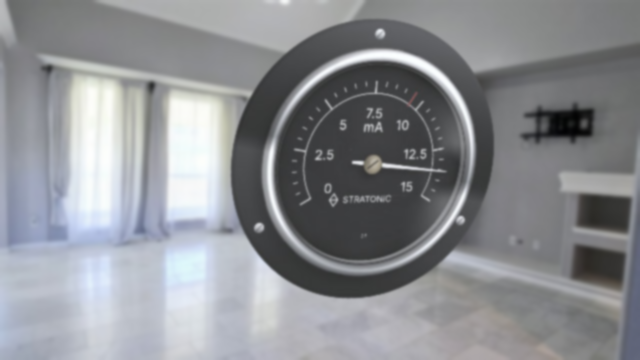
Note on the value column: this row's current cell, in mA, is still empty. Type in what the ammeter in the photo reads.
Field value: 13.5 mA
